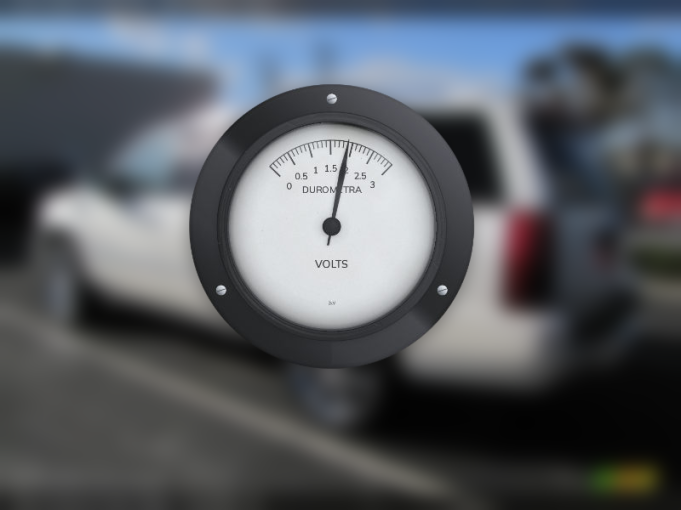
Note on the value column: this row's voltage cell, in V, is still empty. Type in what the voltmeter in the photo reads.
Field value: 1.9 V
